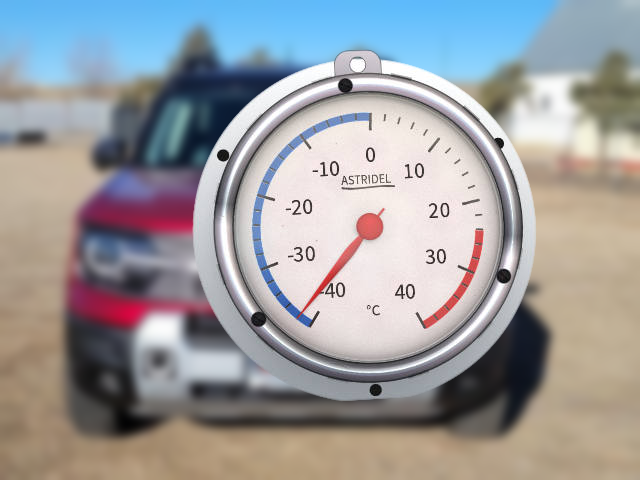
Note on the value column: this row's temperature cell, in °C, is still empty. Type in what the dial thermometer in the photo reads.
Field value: -38 °C
